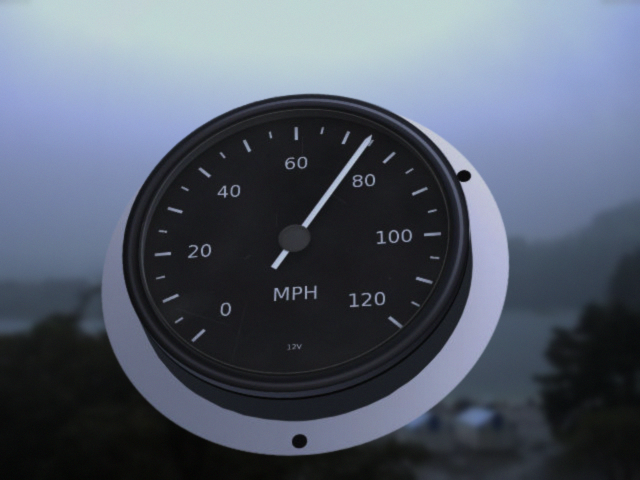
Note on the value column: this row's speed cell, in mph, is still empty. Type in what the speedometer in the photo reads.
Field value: 75 mph
